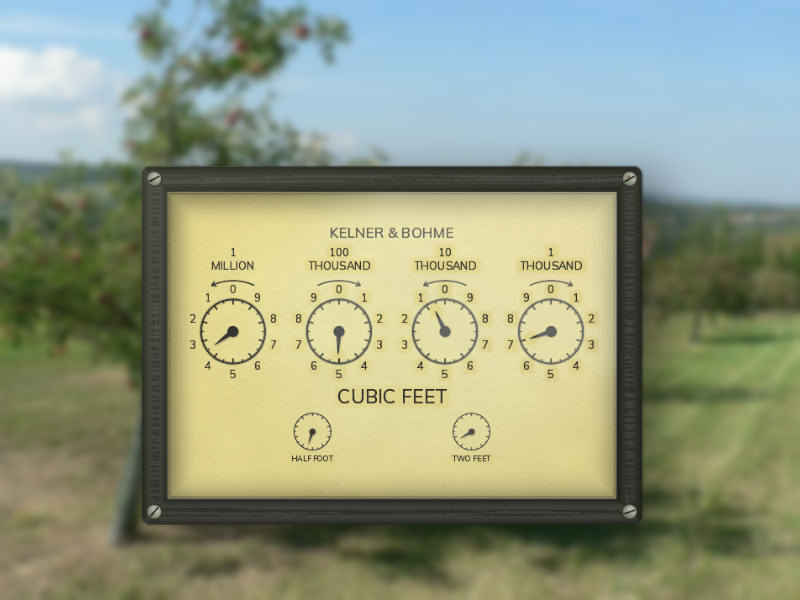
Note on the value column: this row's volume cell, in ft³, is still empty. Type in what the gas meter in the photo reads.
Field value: 350700 ft³
